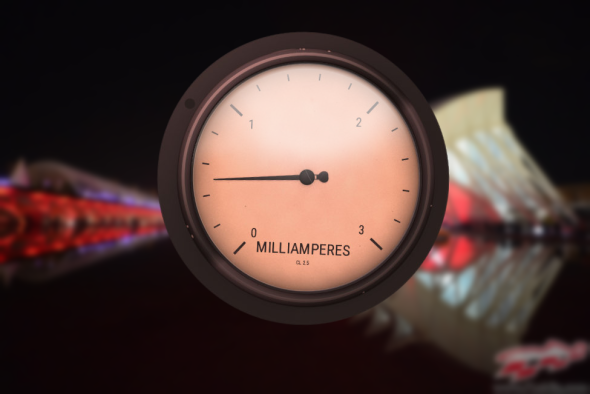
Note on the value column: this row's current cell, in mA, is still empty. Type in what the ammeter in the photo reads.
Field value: 0.5 mA
